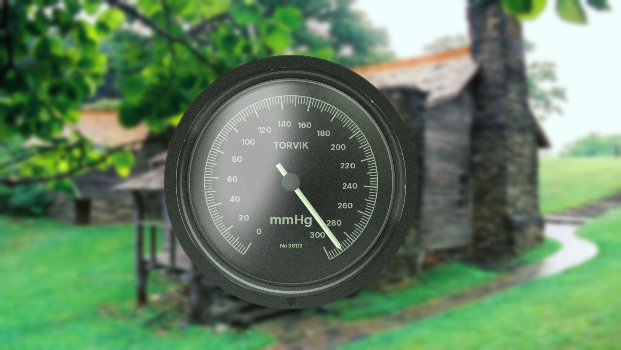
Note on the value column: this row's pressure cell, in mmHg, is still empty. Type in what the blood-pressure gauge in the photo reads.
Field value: 290 mmHg
